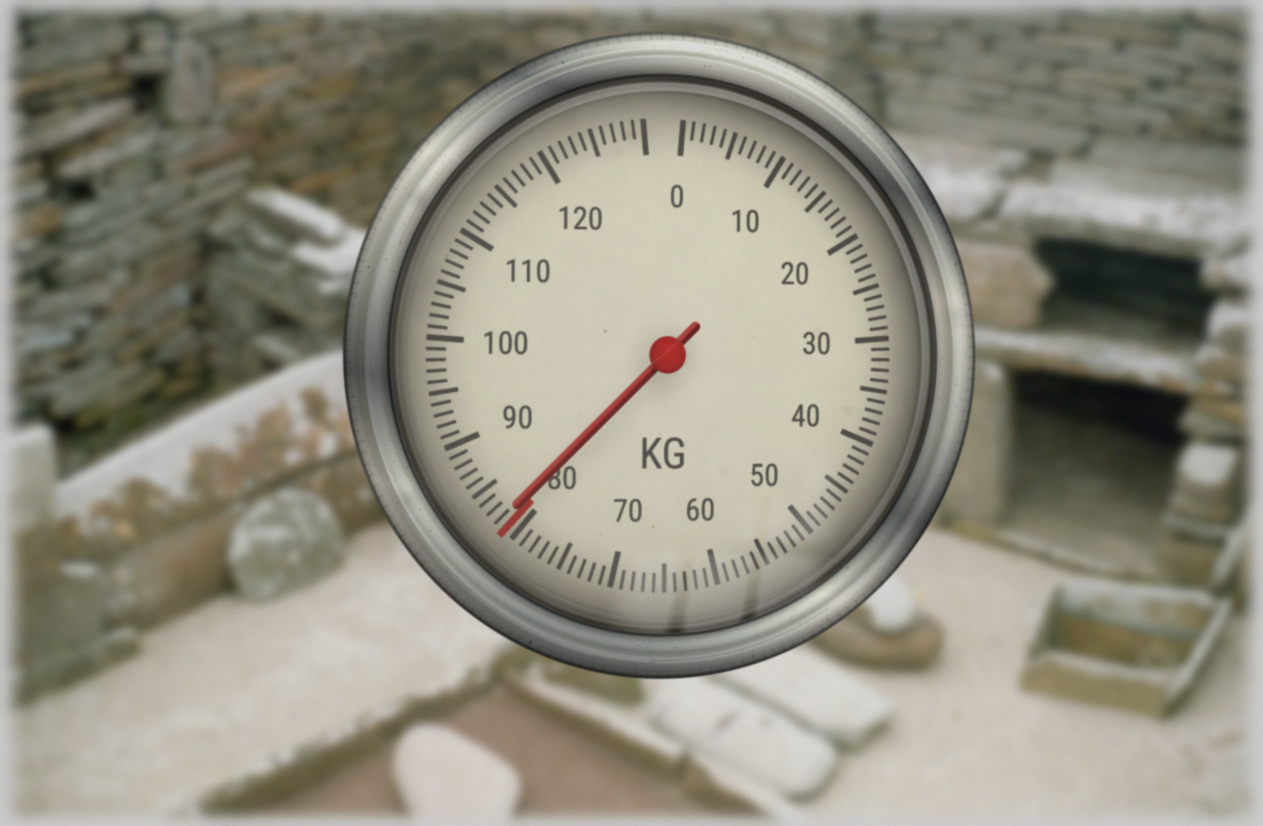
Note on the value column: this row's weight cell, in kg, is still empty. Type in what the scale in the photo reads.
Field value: 82 kg
